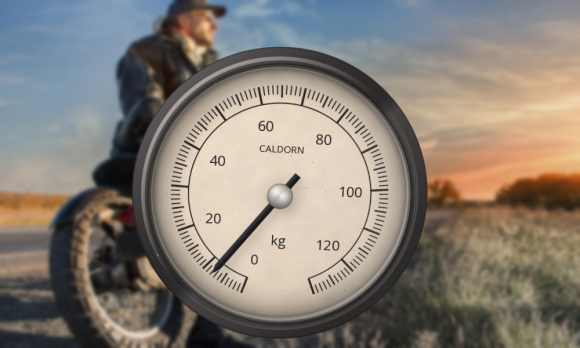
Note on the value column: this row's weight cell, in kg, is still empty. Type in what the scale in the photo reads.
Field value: 8 kg
